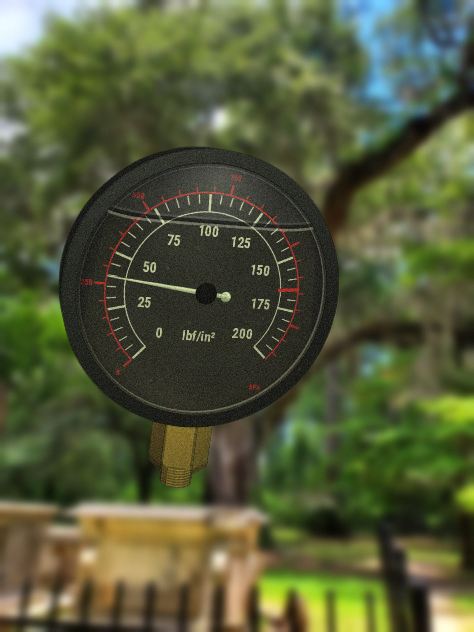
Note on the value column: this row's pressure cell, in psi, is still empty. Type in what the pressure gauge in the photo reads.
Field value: 40 psi
